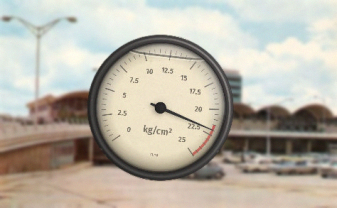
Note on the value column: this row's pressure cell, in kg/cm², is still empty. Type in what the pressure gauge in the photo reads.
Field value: 22 kg/cm²
